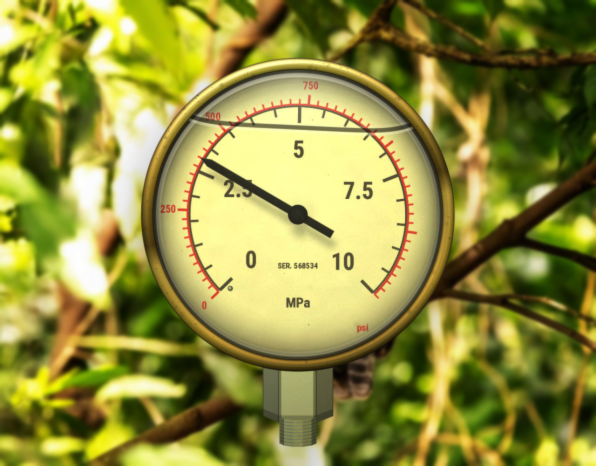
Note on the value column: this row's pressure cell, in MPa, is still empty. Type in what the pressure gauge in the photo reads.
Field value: 2.75 MPa
